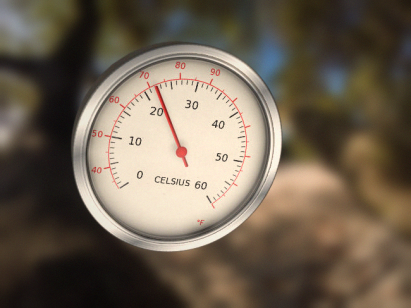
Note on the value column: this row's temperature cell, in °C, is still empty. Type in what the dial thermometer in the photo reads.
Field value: 22 °C
